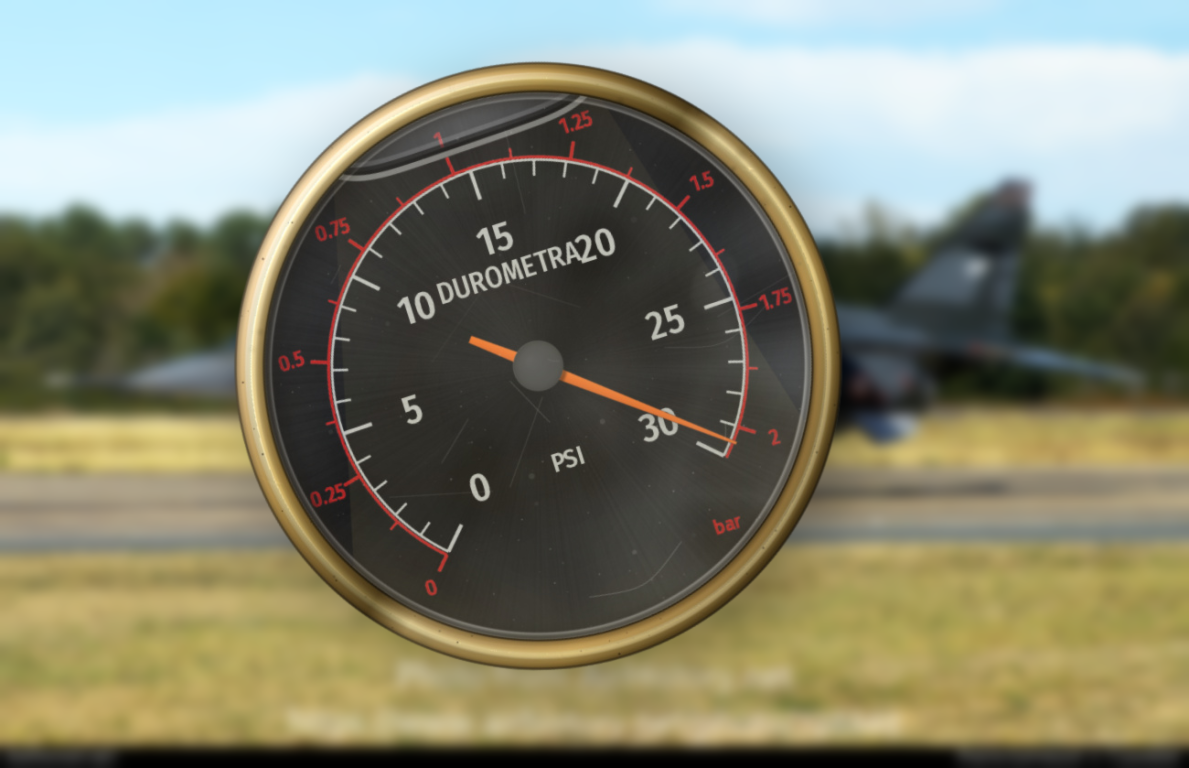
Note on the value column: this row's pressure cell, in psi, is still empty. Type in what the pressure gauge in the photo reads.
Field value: 29.5 psi
